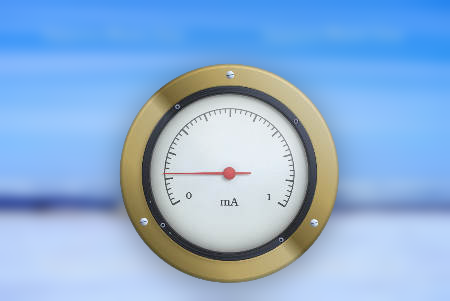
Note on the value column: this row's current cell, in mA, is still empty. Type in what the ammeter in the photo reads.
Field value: 0.12 mA
